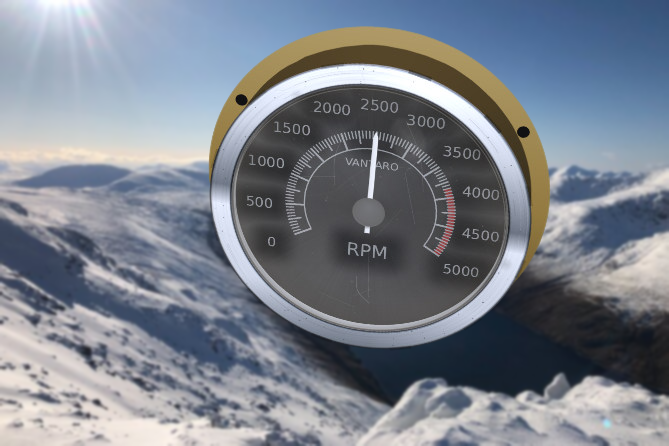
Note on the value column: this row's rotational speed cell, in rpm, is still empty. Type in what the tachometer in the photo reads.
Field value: 2500 rpm
